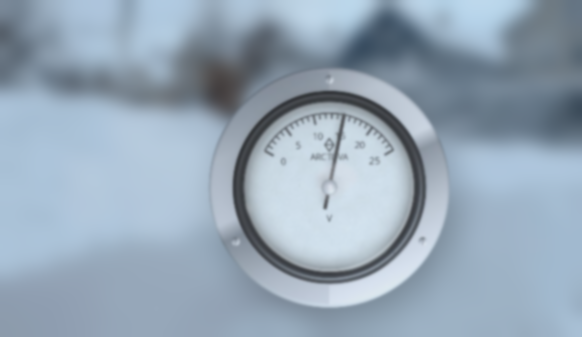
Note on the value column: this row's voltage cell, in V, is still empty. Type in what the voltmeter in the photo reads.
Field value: 15 V
